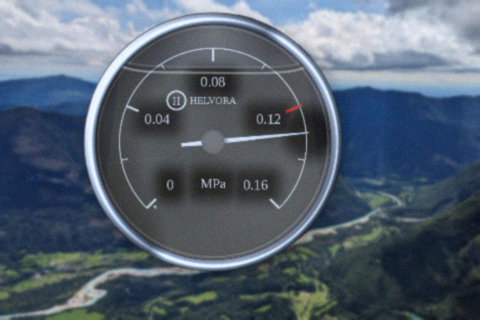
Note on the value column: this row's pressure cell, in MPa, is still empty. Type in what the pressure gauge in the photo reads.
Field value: 0.13 MPa
